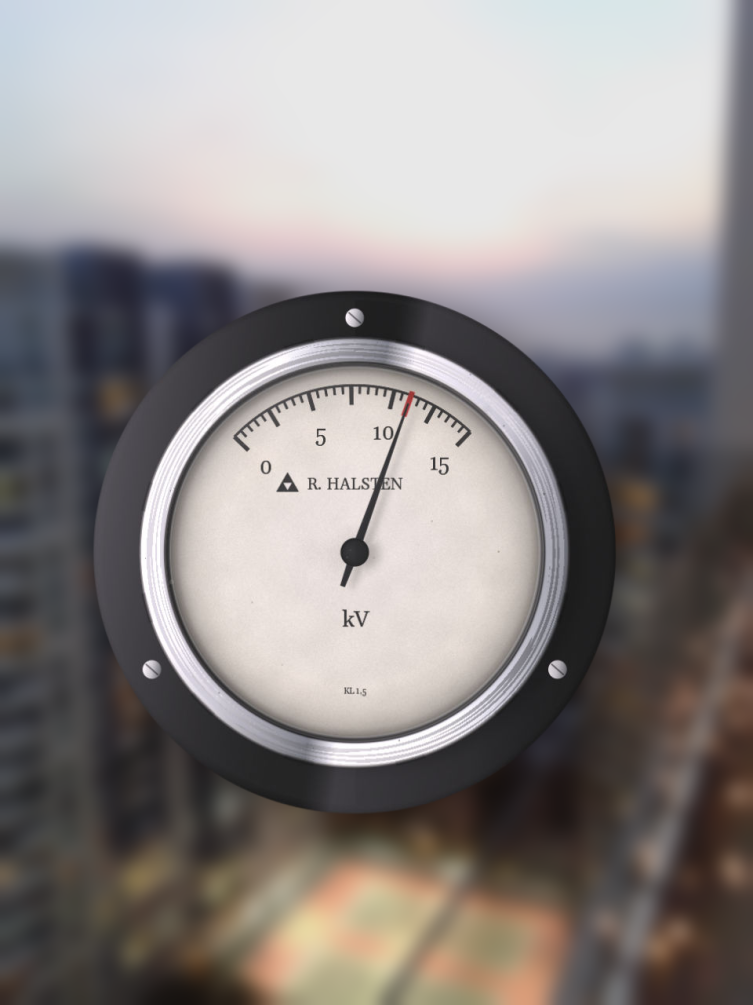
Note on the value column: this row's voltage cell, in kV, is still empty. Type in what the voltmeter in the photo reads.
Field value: 11 kV
